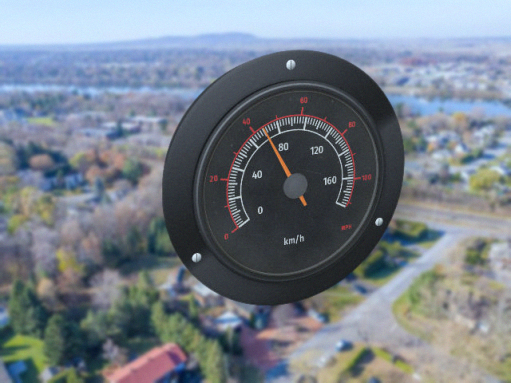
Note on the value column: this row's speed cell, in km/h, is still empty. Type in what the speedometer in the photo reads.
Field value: 70 km/h
